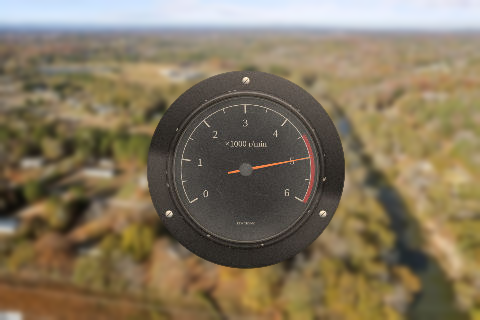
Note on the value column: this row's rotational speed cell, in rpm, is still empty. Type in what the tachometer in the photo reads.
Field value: 5000 rpm
